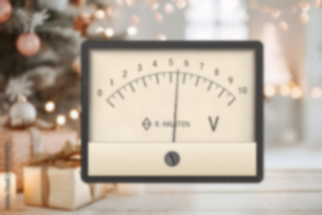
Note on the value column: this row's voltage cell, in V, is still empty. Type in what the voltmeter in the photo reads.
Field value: 5.5 V
